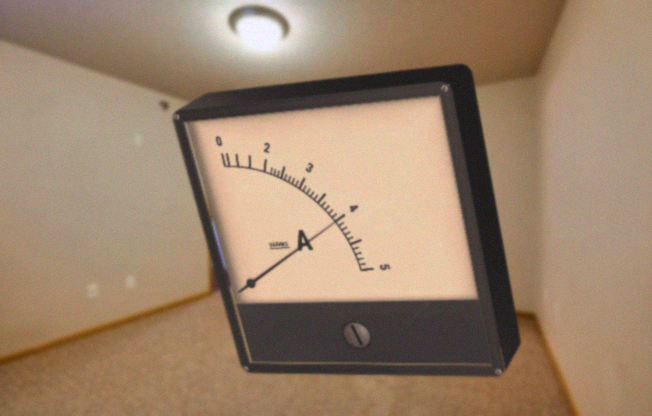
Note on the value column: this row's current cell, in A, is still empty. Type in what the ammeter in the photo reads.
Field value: 4 A
